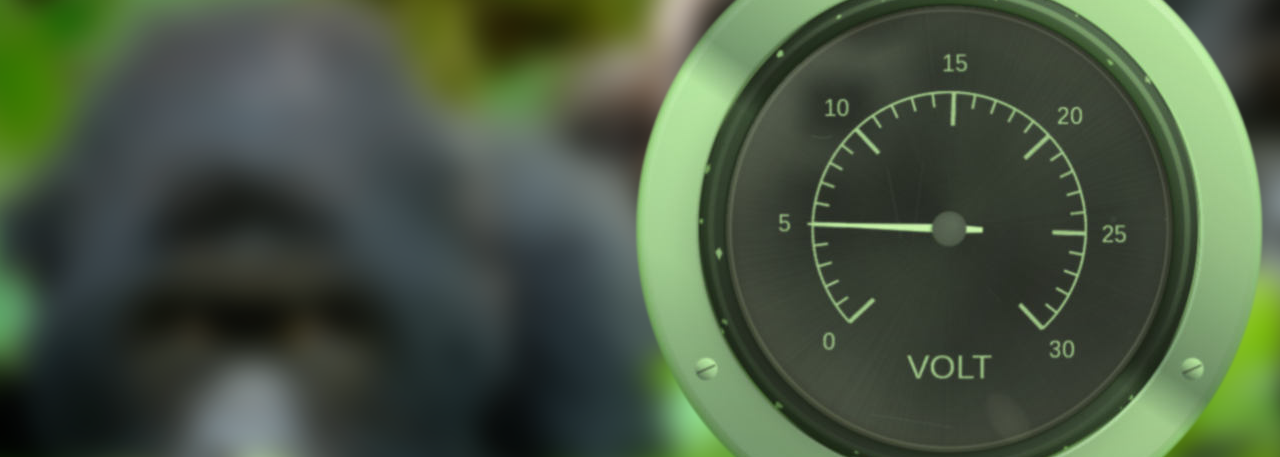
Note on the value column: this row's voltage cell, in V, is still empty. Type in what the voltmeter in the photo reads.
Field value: 5 V
